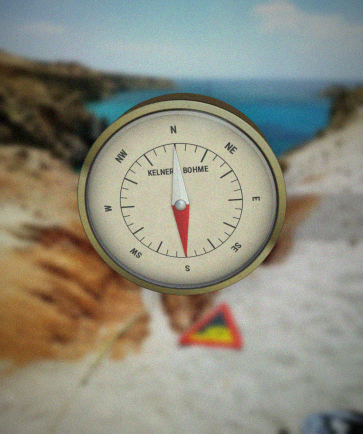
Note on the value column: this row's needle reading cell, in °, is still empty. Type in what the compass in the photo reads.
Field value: 180 °
